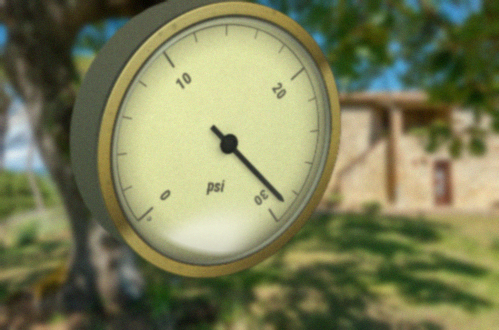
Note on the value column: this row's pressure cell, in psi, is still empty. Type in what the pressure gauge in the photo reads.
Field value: 29 psi
